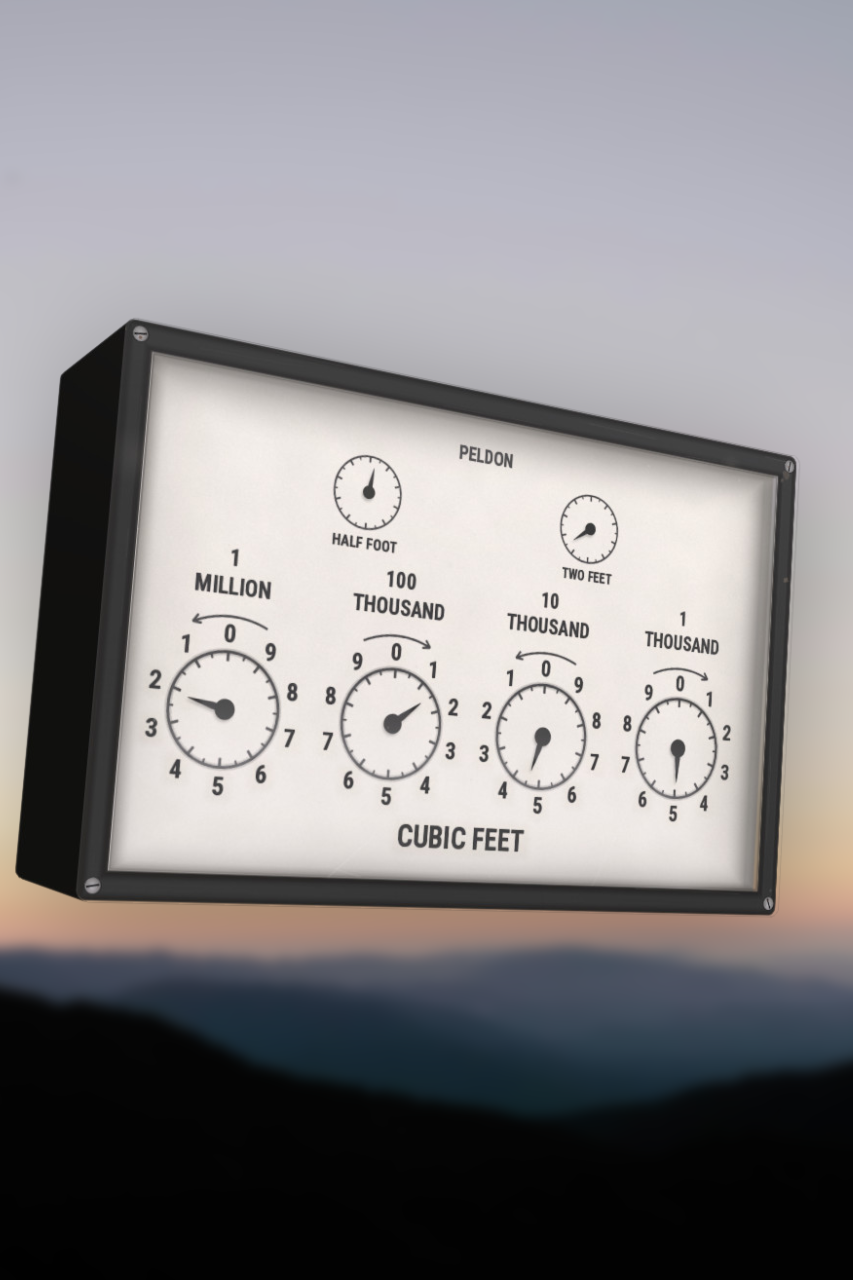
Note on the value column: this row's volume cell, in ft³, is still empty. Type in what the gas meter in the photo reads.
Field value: 214500 ft³
